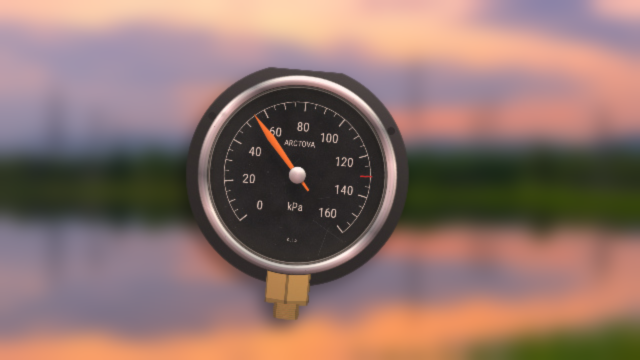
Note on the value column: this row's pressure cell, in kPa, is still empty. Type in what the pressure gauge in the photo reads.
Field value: 55 kPa
